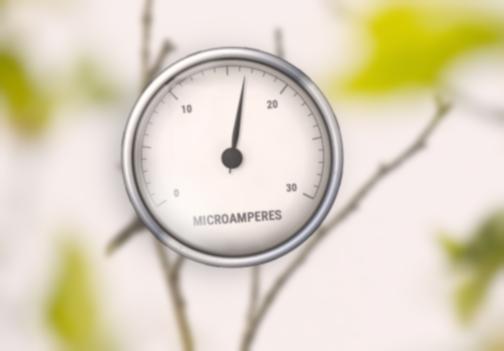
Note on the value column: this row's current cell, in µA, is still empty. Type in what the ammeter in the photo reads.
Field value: 16.5 µA
